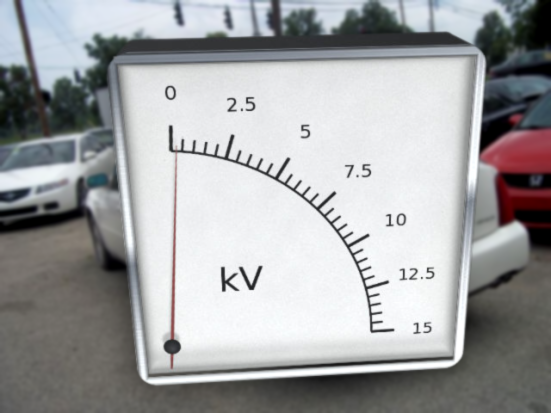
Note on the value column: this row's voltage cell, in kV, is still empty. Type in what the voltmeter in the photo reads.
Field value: 0.25 kV
